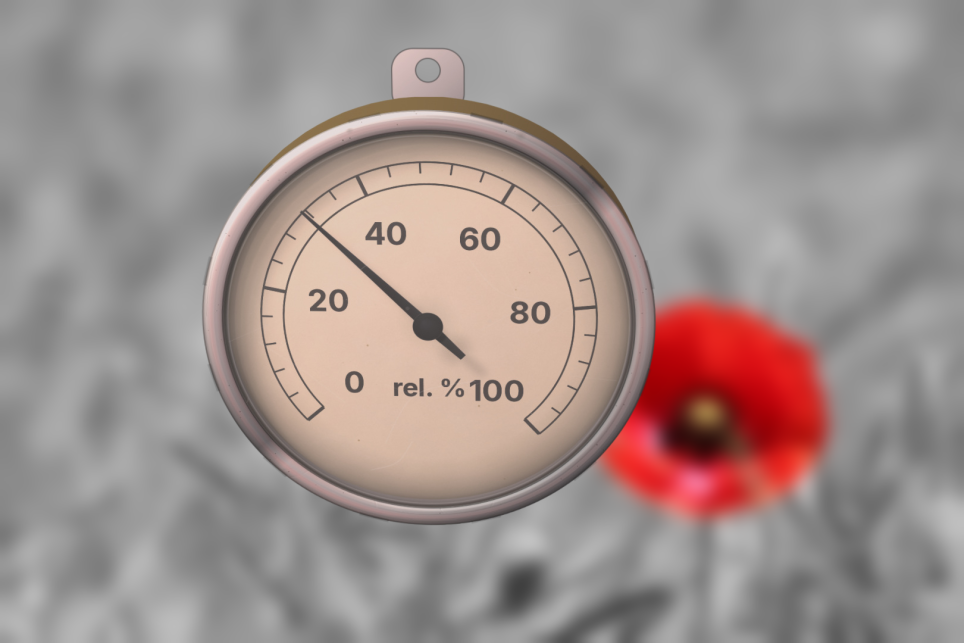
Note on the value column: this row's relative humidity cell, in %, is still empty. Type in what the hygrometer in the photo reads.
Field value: 32 %
